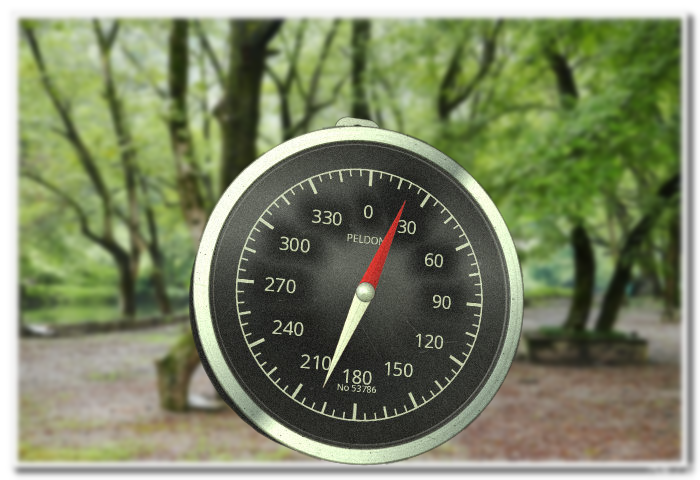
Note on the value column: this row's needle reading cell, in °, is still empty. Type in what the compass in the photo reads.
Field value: 20 °
